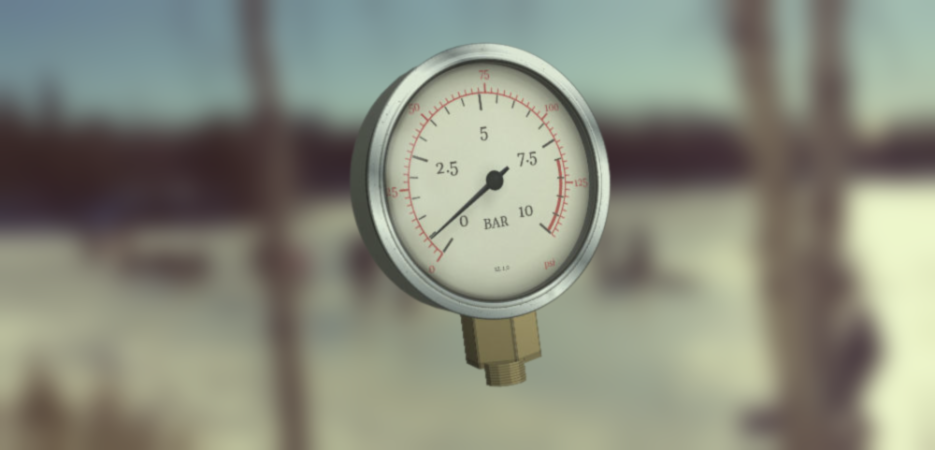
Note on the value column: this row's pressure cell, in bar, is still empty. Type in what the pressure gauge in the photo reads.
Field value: 0.5 bar
